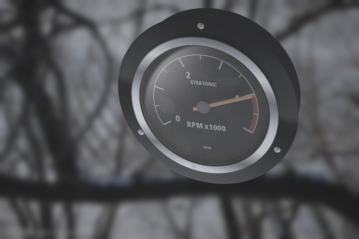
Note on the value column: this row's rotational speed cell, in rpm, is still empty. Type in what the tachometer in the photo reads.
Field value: 4000 rpm
